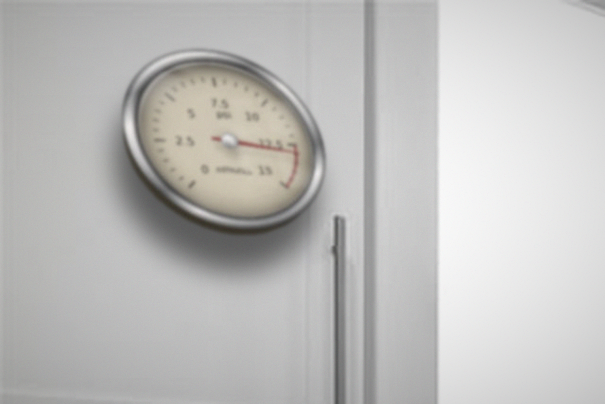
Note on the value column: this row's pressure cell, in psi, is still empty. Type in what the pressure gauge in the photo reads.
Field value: 13 psi
